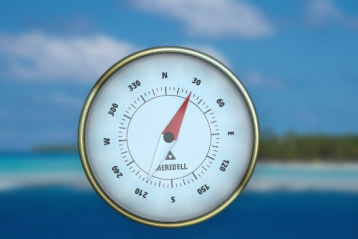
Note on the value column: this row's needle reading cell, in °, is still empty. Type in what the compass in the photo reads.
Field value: 30 °
